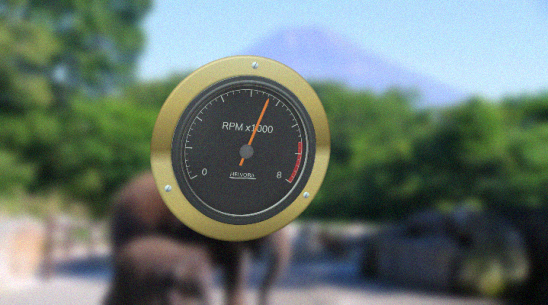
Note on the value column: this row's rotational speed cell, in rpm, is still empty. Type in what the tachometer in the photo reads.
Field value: 4600 rpm
